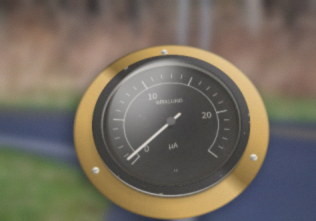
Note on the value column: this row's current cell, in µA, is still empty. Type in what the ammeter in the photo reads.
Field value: 0.5 µA
